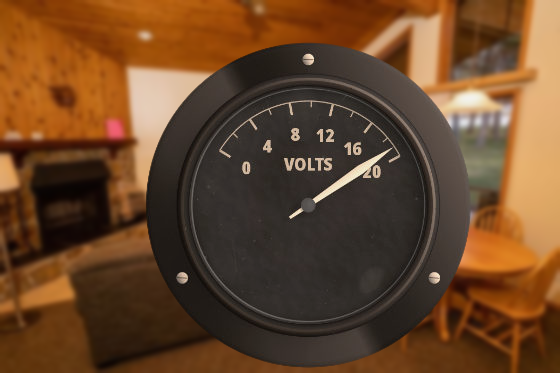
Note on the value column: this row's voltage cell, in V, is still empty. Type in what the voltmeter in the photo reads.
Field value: 19 V
